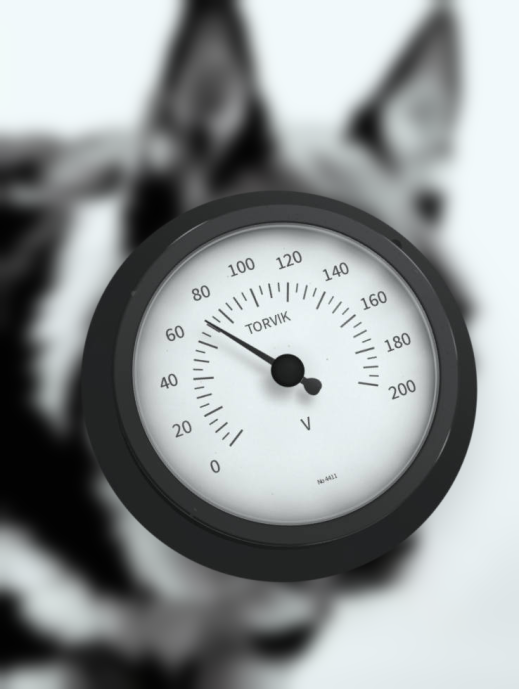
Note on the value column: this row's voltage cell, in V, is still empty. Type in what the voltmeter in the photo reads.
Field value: 70 V
